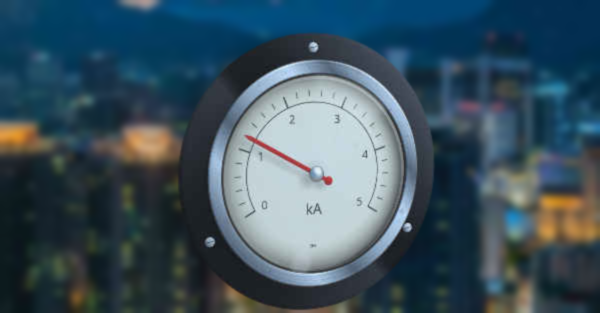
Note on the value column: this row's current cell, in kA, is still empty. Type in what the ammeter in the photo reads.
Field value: 1.2 kA
